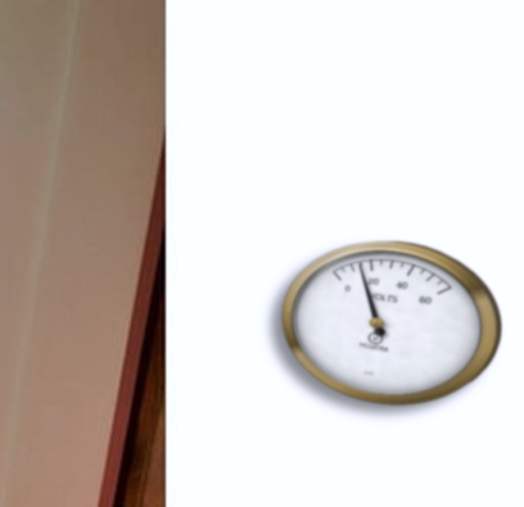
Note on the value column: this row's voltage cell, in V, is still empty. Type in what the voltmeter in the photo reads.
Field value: 15 V
